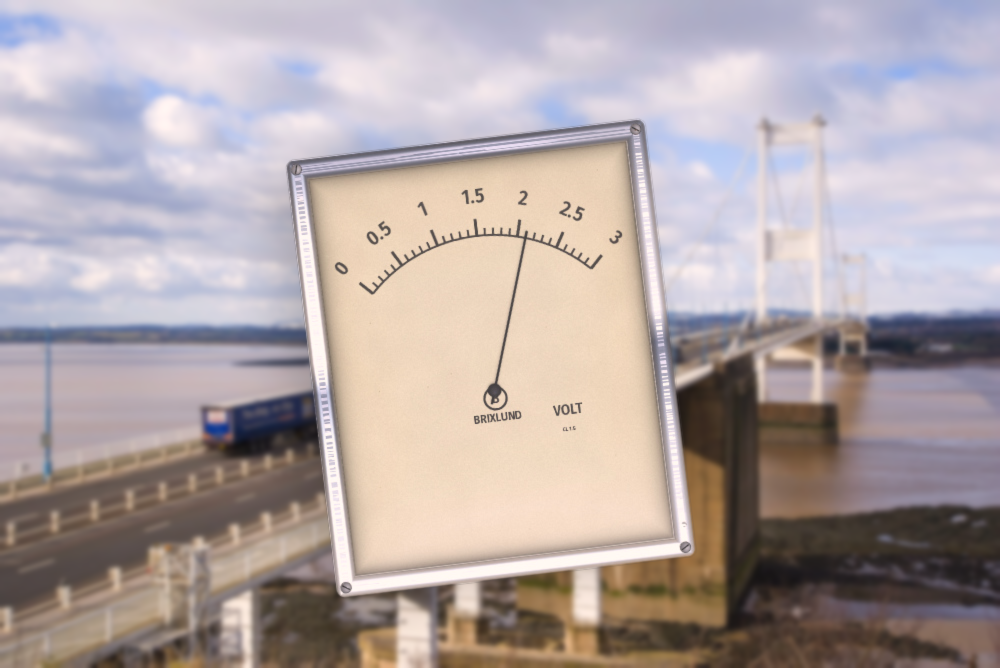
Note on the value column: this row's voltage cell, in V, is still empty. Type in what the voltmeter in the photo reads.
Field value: 2.1 V
